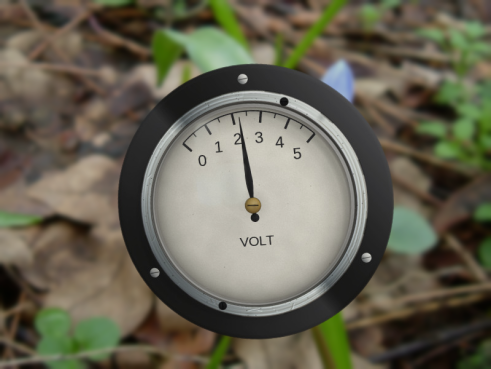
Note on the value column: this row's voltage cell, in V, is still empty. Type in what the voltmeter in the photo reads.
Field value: 2.25 V
